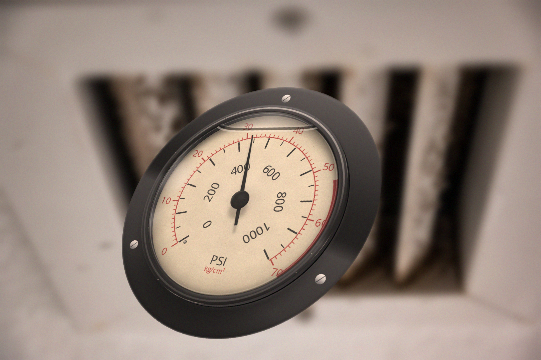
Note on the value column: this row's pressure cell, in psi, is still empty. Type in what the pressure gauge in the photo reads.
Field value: 450 psi
